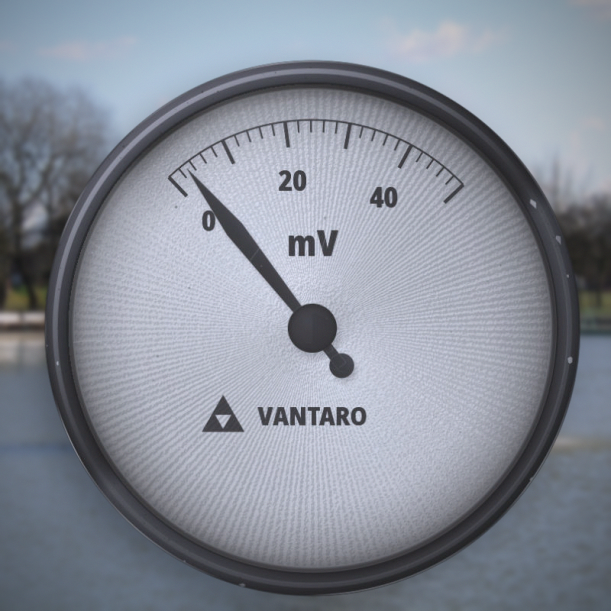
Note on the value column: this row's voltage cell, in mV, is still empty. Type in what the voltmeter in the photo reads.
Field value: 3 mV
